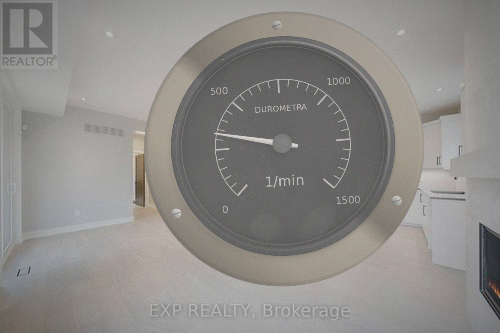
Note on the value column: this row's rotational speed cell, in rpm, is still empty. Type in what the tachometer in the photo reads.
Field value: 325 rpm
